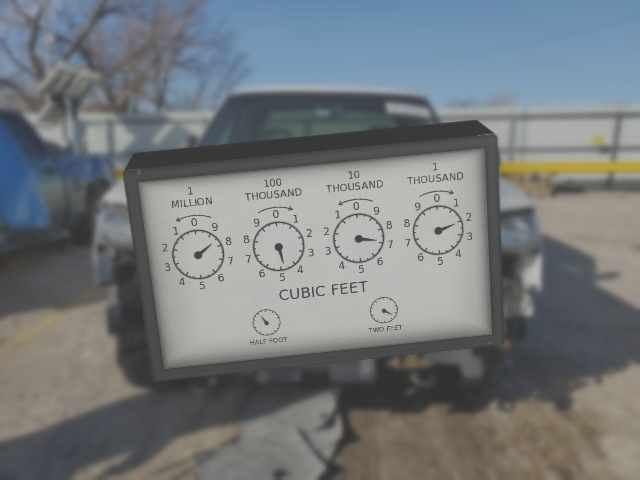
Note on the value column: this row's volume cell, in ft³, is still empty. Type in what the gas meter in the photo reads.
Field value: 847200 ft³
